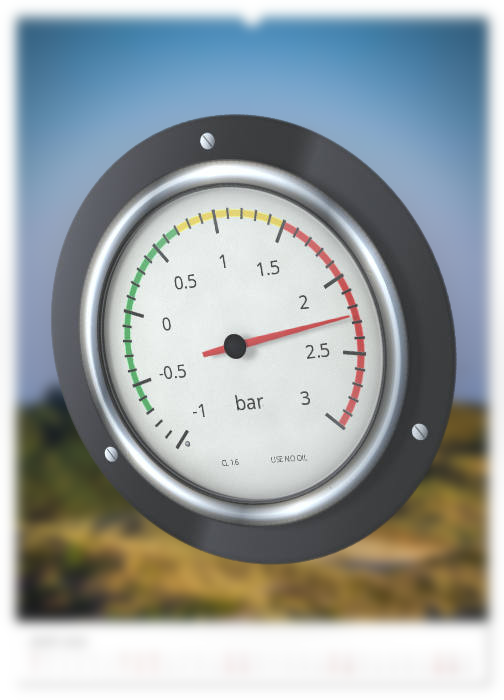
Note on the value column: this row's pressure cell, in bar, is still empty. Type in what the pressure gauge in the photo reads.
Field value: 2.25 bar
